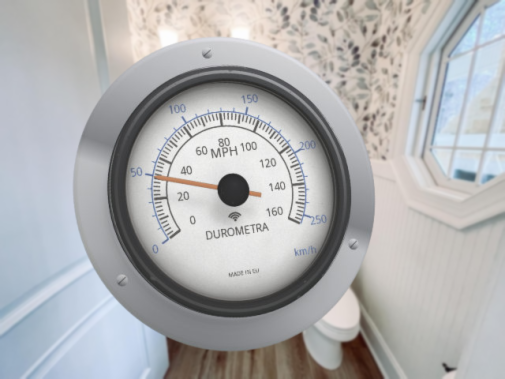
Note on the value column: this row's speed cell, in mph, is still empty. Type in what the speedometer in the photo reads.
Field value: 30 mph
